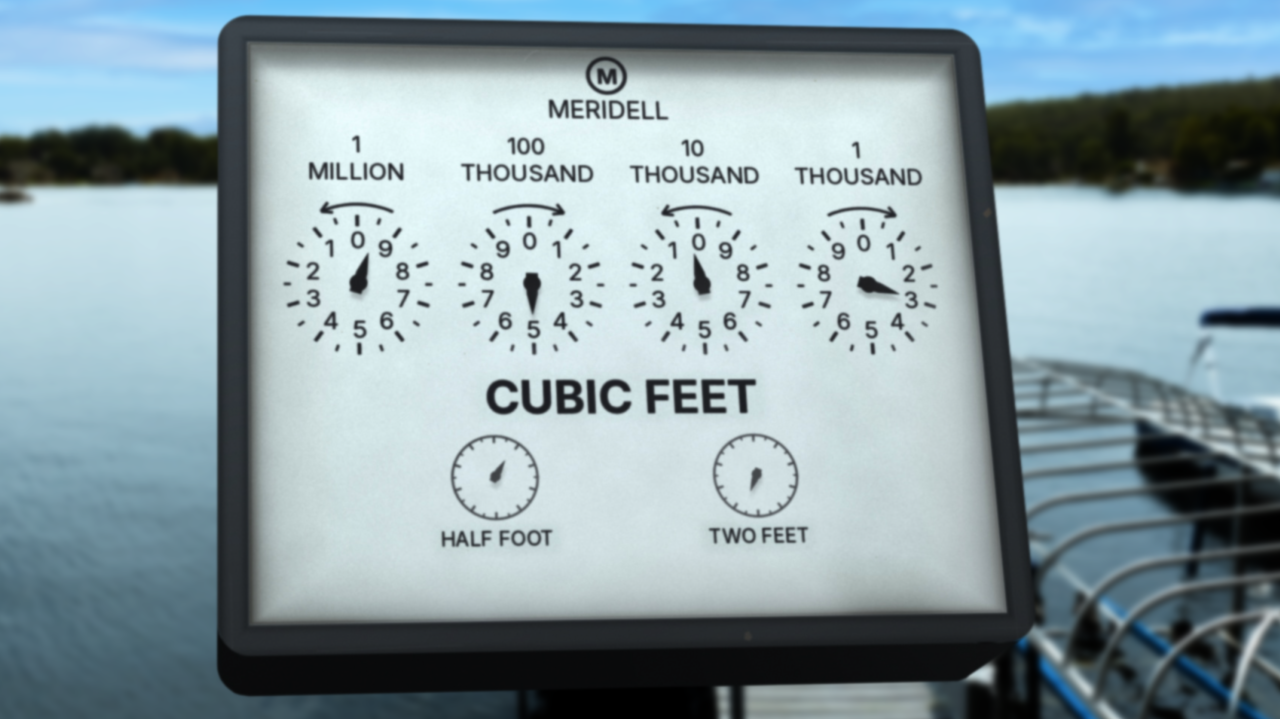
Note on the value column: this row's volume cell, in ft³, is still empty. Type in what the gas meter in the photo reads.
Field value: 950300 ft³
